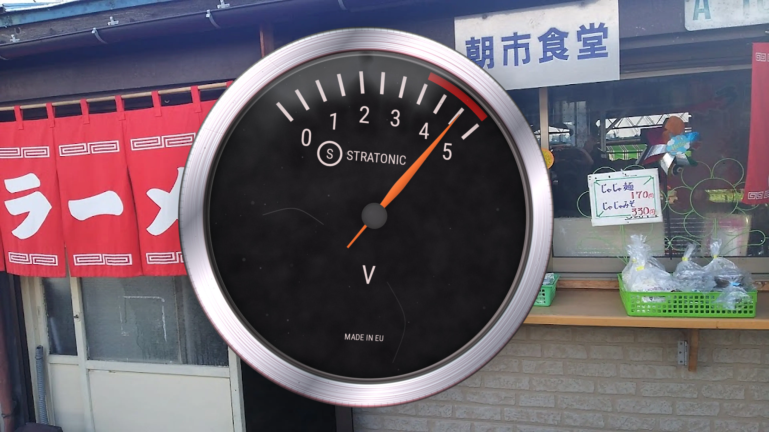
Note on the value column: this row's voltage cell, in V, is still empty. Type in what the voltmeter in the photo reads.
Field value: 4.5 V
